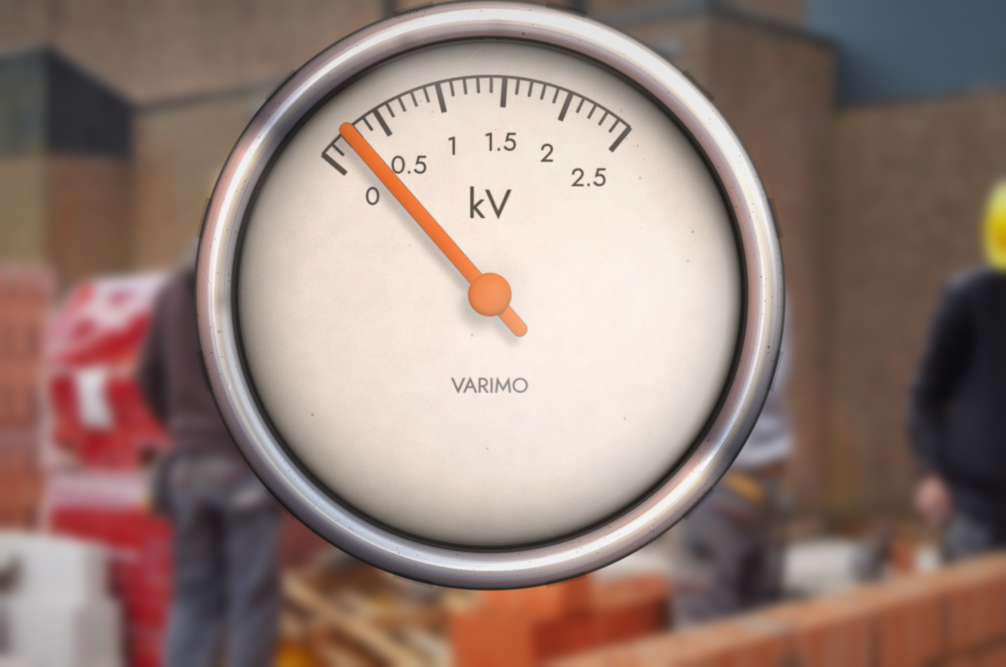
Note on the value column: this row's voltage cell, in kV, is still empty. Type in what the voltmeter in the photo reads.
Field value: 0.25 kV
